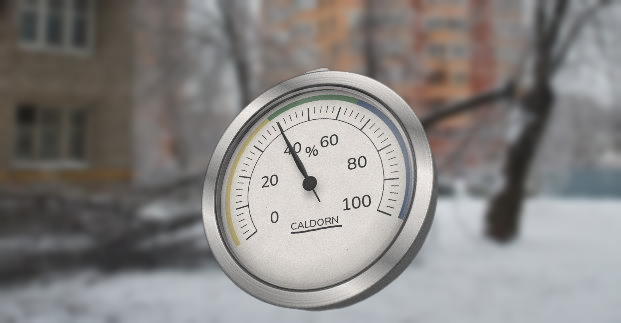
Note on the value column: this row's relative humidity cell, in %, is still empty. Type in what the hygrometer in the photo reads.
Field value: 40 %
